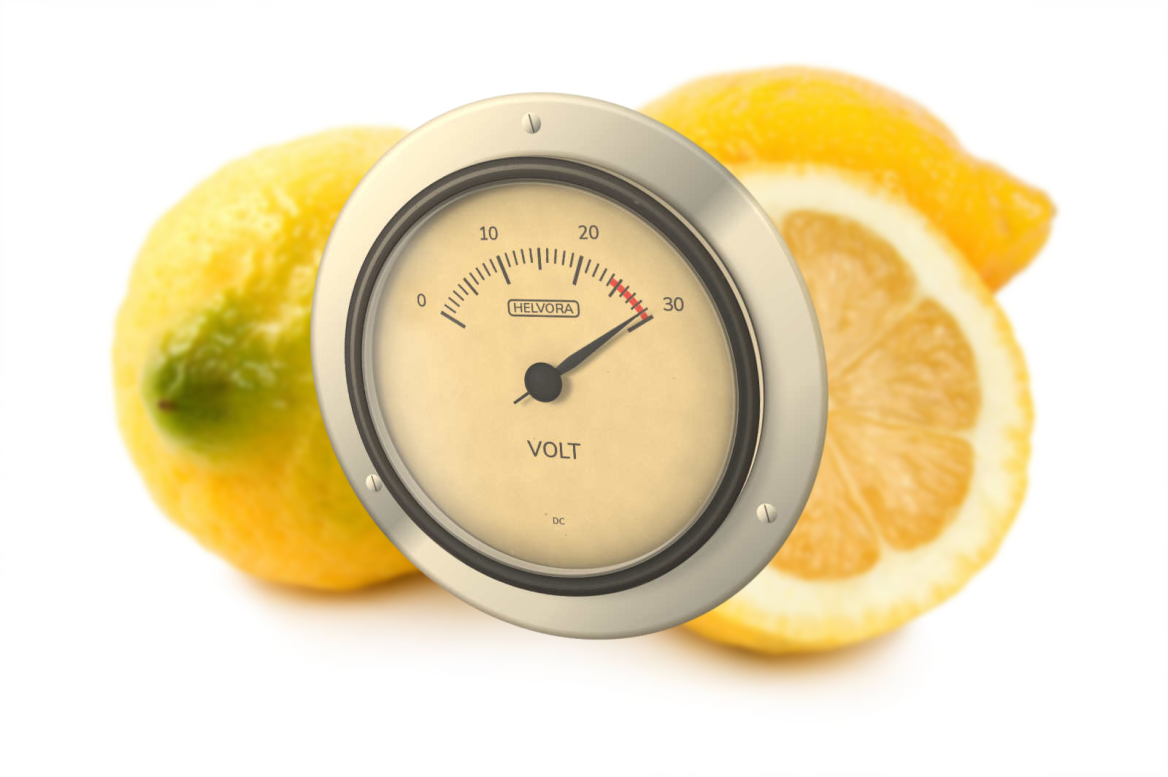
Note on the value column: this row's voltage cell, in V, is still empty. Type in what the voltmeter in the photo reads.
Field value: 29 V
